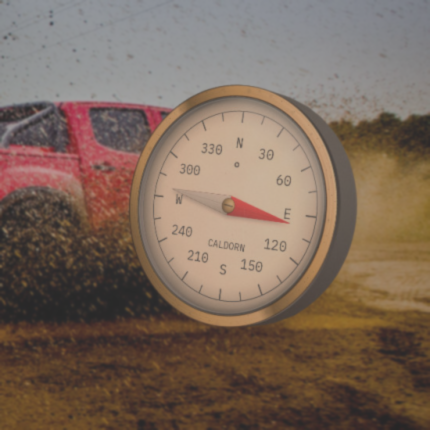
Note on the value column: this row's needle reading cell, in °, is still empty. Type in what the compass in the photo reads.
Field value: 97.5 °
